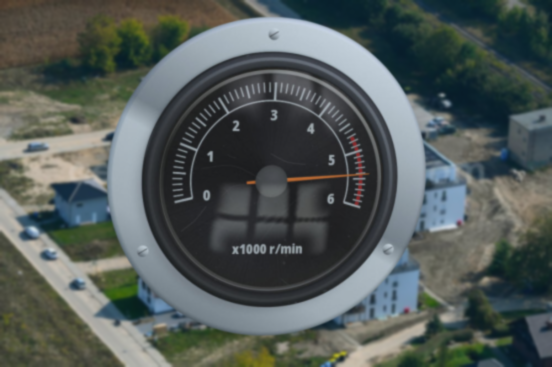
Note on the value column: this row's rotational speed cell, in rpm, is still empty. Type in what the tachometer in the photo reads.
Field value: 5400 rpm
